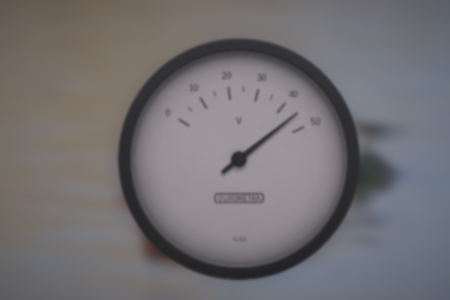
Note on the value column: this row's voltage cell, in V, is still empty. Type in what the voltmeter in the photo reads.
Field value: 45 V
